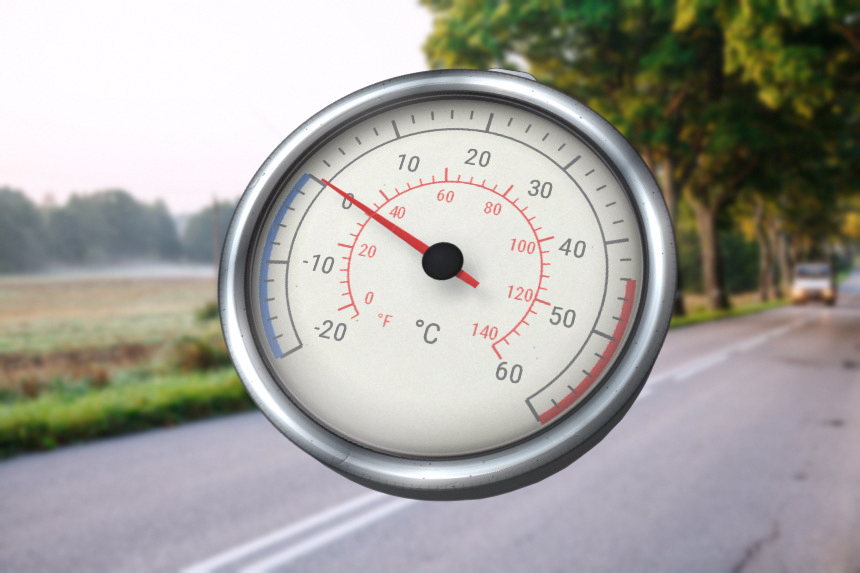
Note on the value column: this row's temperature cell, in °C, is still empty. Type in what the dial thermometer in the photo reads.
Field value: 0 °C
